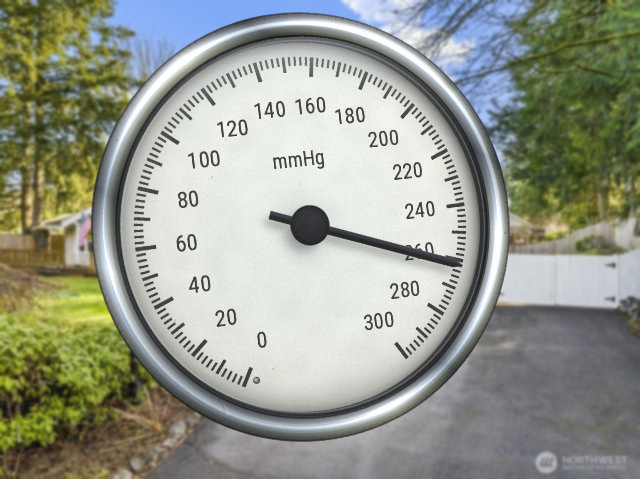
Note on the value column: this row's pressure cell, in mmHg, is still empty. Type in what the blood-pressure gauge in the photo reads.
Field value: 262 mmHg
